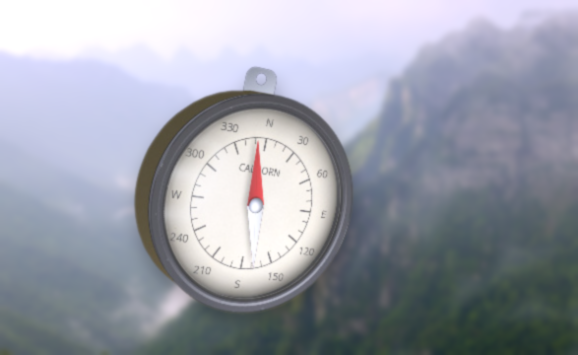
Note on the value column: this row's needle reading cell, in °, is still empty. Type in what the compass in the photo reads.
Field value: 350 °
